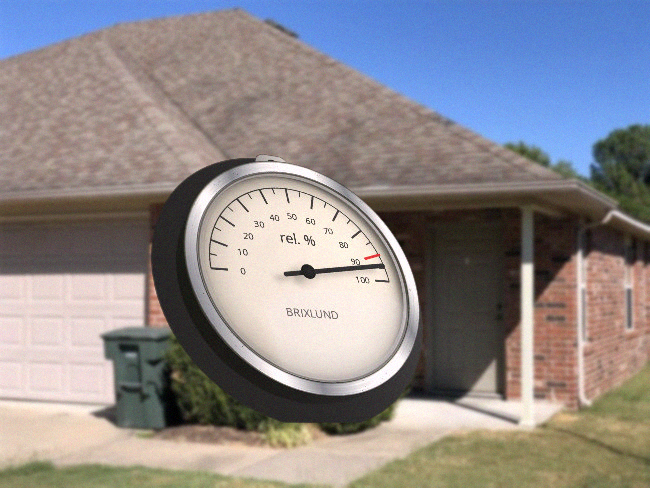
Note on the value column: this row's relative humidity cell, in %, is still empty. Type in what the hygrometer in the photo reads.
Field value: 95 %
